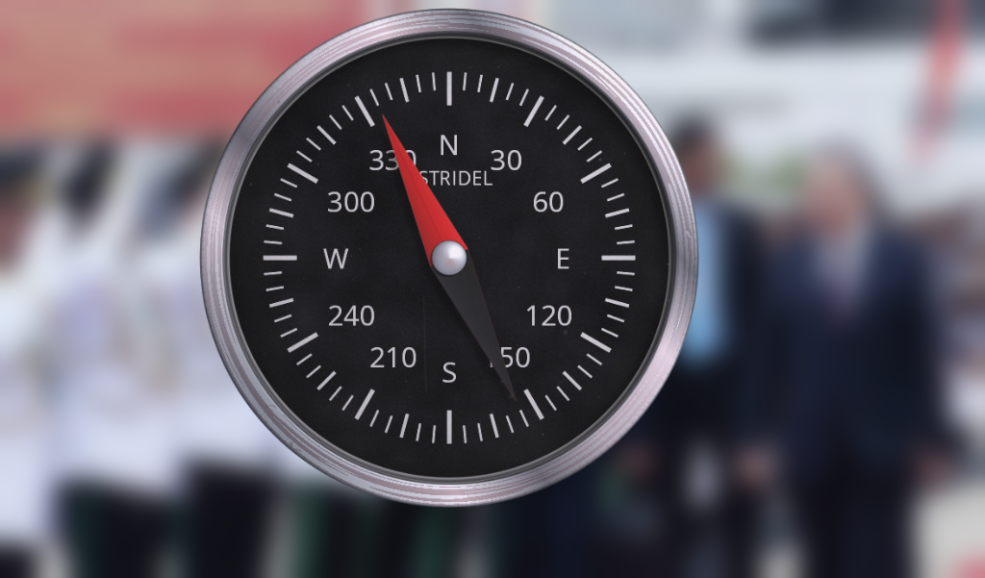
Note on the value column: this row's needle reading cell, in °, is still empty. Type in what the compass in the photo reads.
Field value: 335 °
